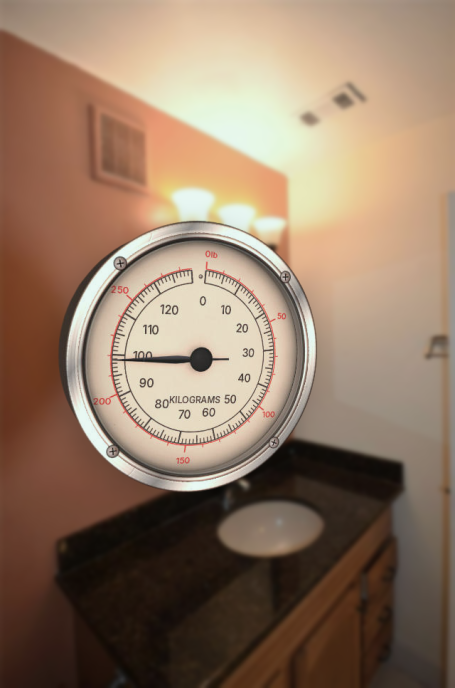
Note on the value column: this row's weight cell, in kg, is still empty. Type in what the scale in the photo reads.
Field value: 99 kg
